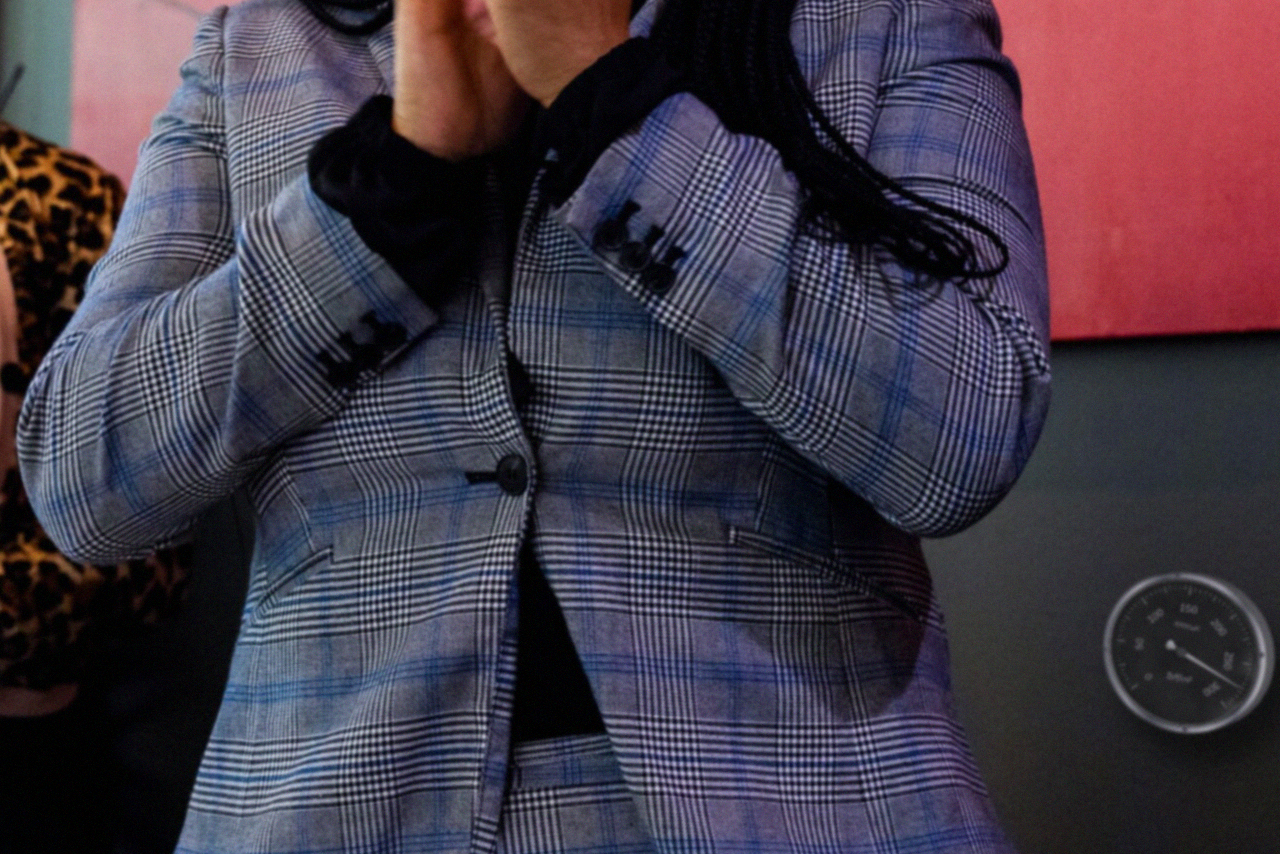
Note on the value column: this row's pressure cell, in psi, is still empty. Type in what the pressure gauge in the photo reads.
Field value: 275 psi
